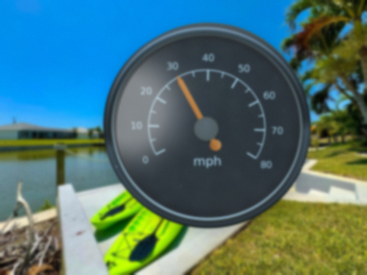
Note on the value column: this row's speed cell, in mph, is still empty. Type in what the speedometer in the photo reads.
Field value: 30 mph
